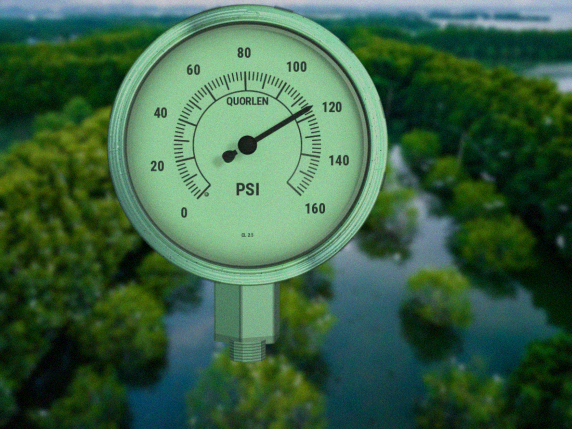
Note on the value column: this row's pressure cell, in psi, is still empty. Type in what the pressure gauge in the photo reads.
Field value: 116 psi
